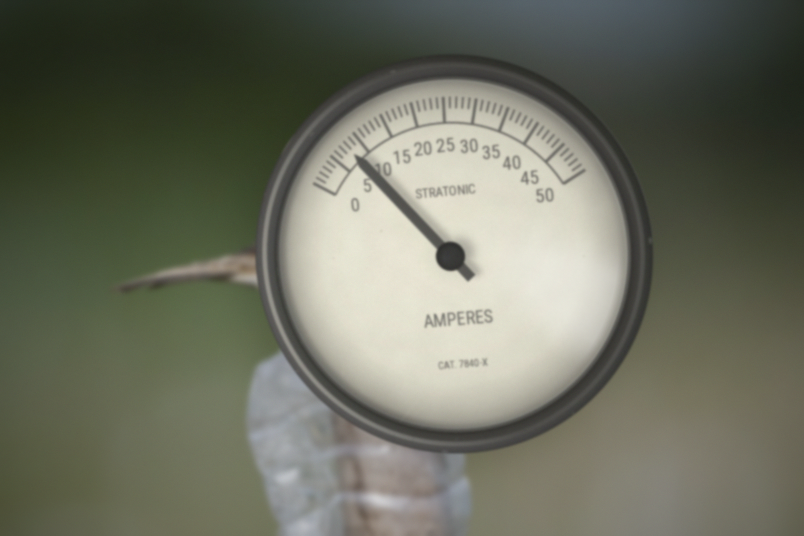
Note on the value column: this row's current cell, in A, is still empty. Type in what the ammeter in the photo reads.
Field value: 8 A
